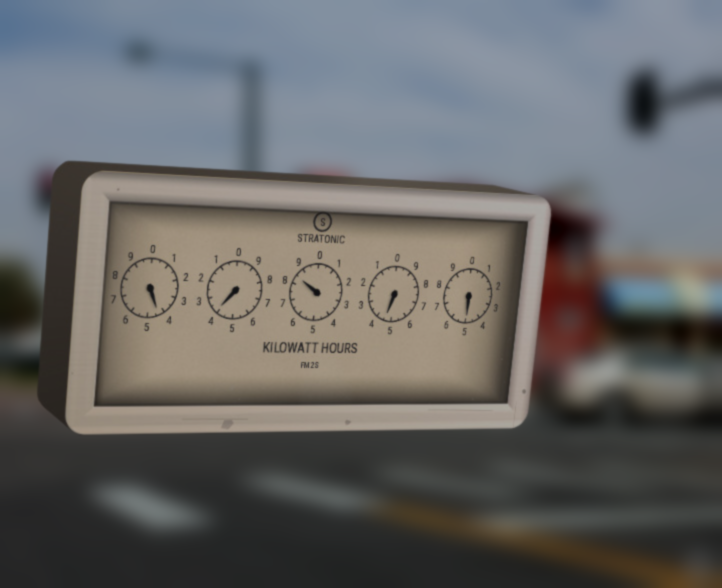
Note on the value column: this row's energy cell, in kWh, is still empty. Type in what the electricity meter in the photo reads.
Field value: 43845 kWh
